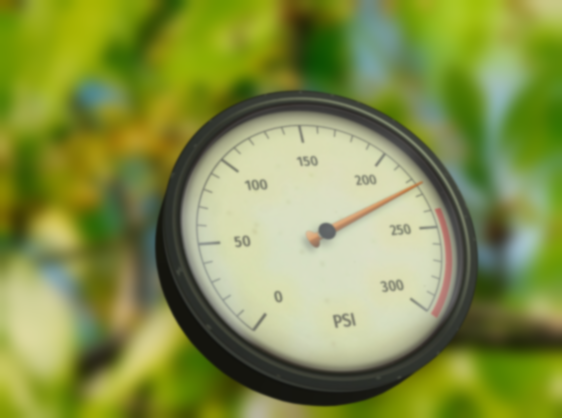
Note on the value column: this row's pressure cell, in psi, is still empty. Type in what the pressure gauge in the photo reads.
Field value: 225 psi
